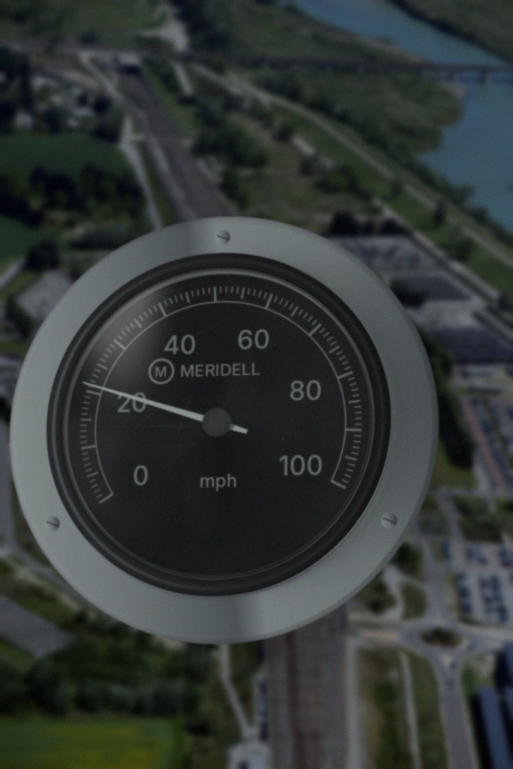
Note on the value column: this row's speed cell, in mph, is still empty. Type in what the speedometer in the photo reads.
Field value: 21 mph
